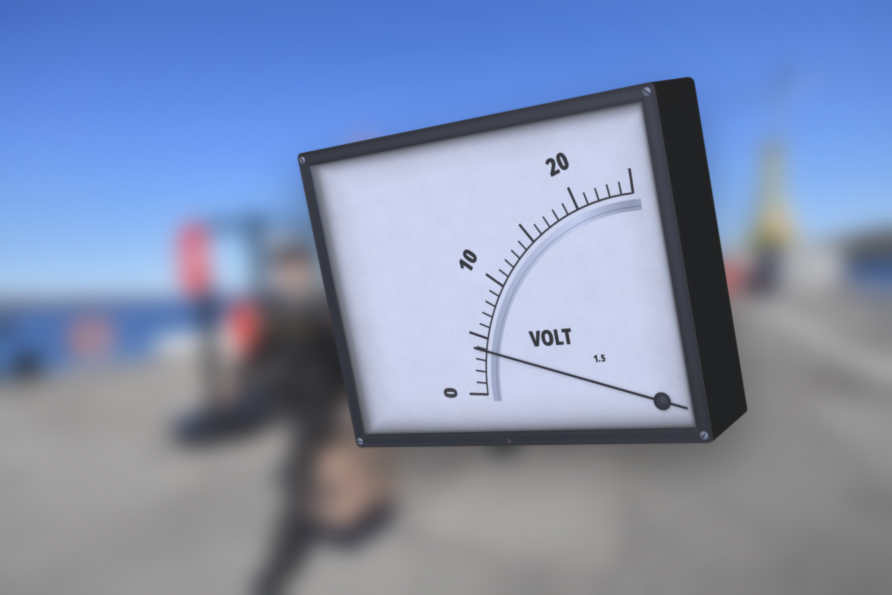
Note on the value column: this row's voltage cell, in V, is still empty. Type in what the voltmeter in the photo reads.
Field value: 4 V
